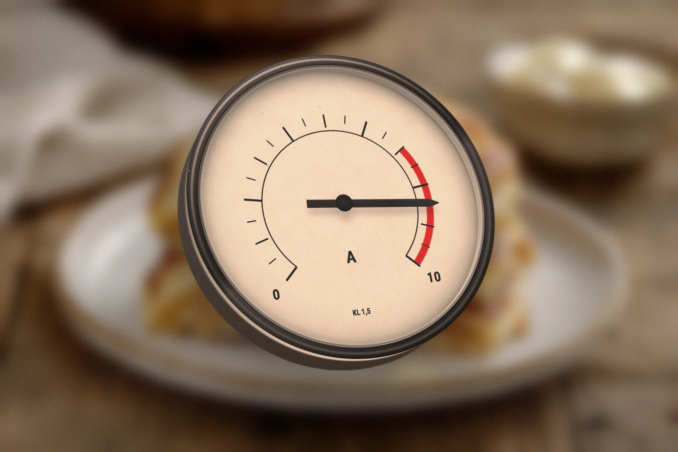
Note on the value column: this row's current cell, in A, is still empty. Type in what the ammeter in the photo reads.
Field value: 8.5 A
